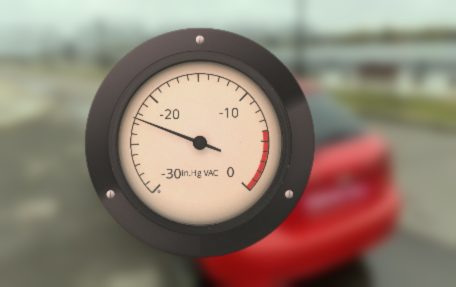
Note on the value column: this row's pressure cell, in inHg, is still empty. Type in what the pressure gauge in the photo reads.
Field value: -22.5 inHg
